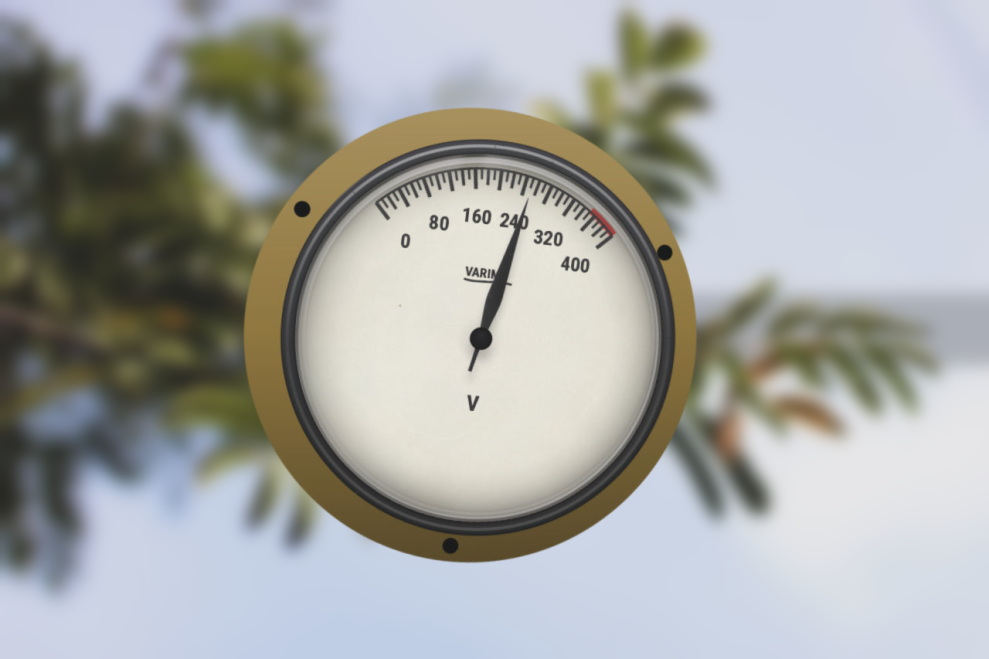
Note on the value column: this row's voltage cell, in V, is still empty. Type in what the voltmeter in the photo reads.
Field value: 250 V
